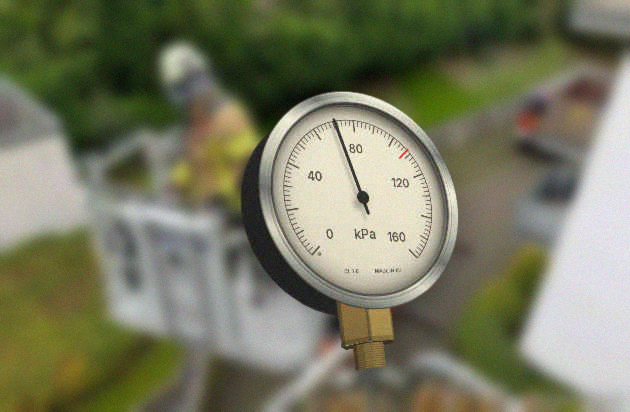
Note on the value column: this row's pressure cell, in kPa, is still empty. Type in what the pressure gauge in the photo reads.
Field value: 70 kPa
